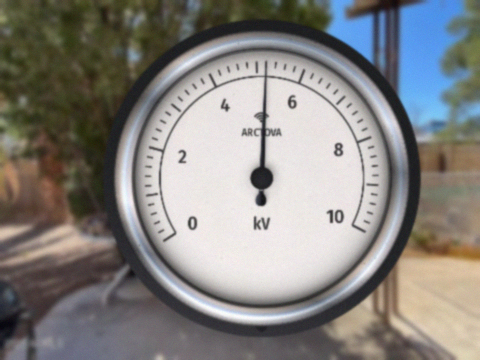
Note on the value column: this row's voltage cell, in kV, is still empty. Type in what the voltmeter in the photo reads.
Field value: 5.2 kV
